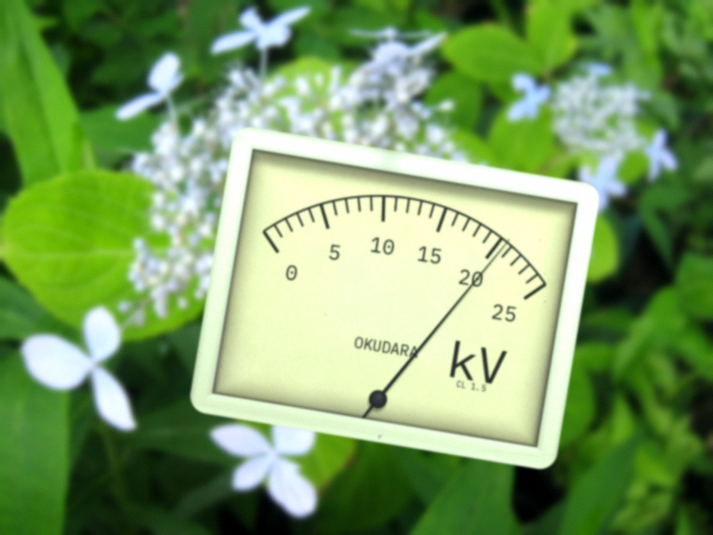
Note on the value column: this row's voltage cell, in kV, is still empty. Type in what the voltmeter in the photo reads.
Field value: 20.5 kV
